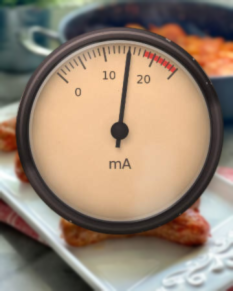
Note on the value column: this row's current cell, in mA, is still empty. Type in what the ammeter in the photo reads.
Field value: 15 mA
